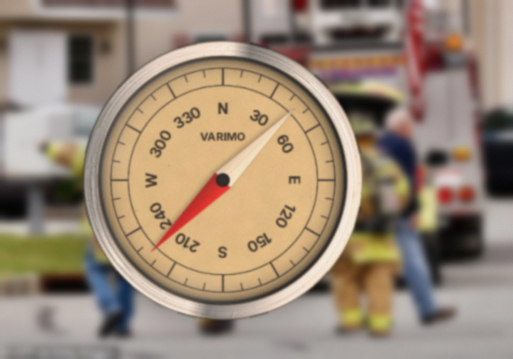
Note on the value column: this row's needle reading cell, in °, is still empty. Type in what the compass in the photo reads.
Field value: 225 °
